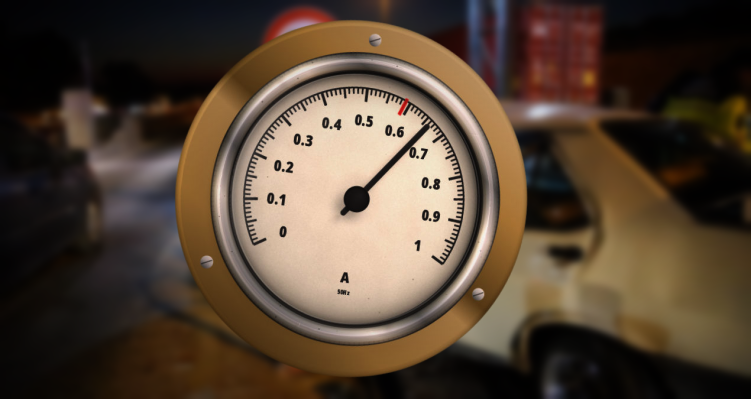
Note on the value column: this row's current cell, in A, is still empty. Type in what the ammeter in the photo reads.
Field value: 0.66 A
